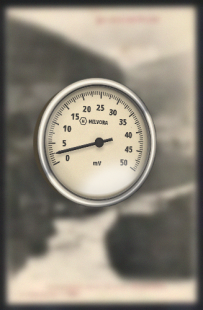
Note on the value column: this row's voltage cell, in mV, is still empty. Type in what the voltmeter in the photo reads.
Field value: 2.5 mV
